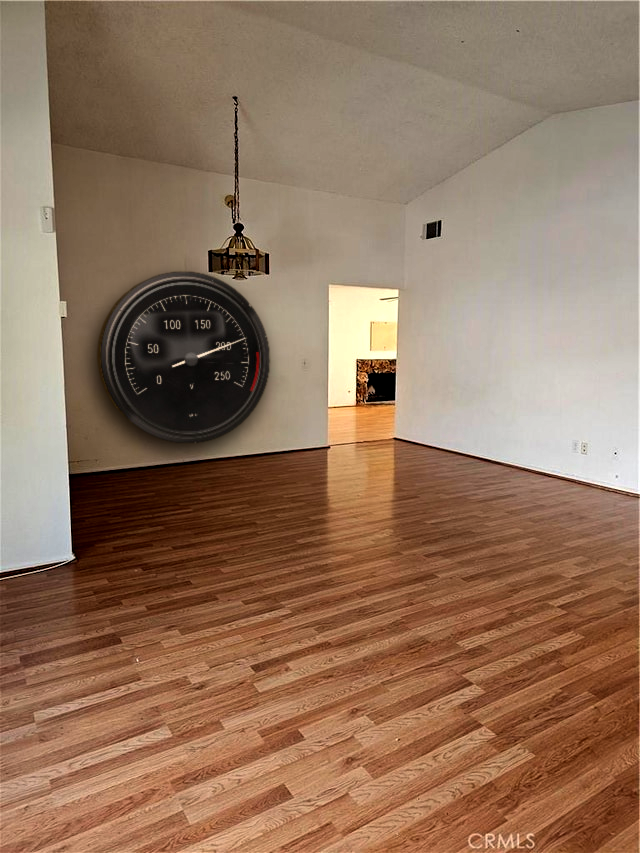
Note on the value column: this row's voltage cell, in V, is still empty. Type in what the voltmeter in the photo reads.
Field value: 200 V
